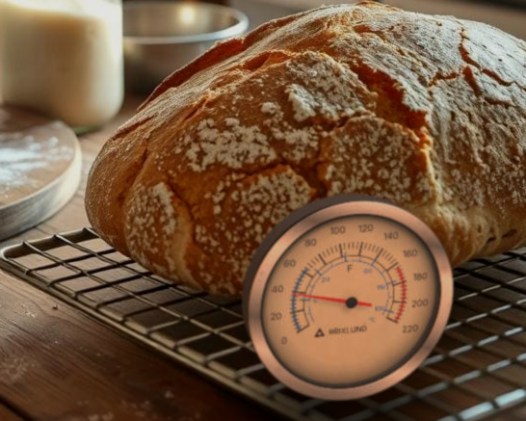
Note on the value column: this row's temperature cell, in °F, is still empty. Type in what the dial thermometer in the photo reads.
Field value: 40 °F
